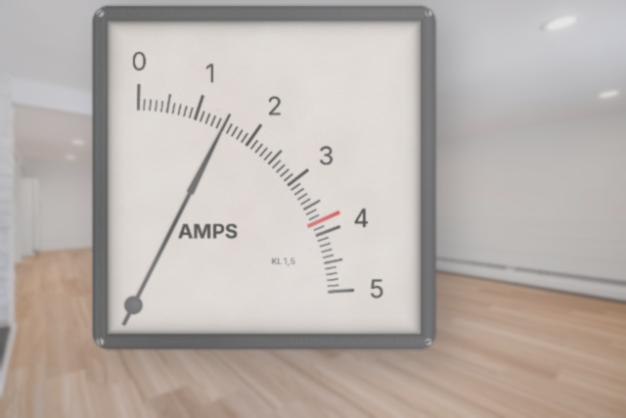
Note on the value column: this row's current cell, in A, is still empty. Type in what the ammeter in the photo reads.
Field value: 1.5 A
